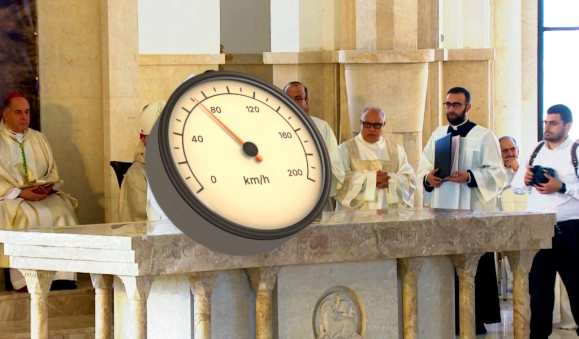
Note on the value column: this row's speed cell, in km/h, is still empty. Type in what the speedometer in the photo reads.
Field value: 70 km/h
